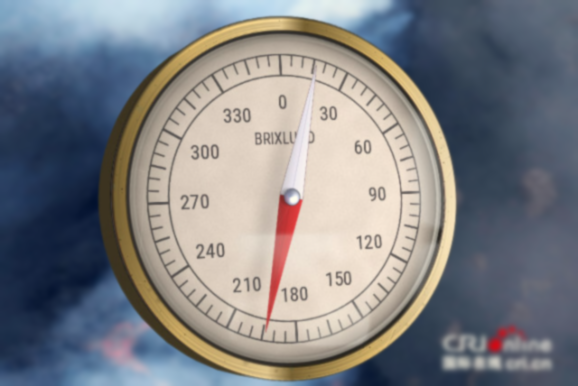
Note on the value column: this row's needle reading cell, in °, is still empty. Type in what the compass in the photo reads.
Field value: 195 °
